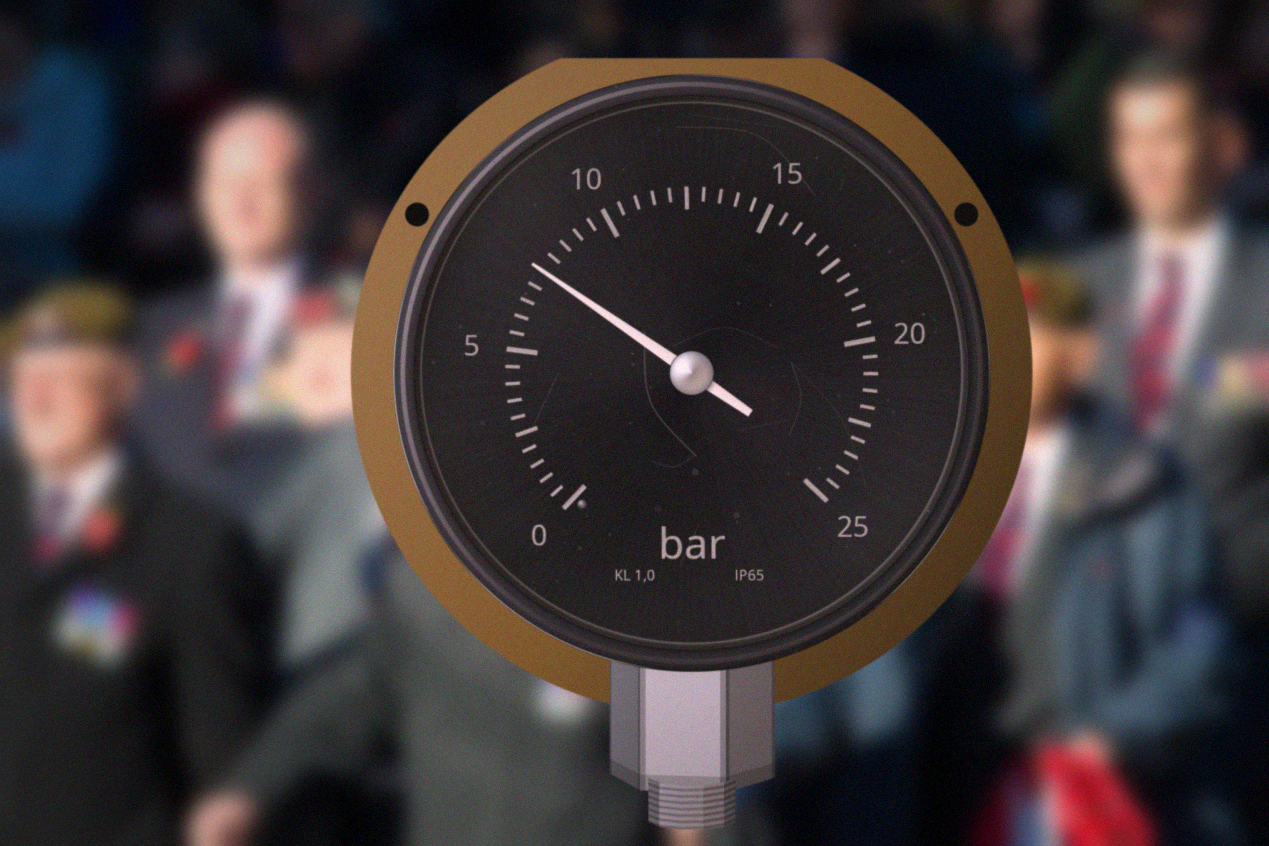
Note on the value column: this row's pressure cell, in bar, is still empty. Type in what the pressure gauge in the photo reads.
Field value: 7.5 bar
